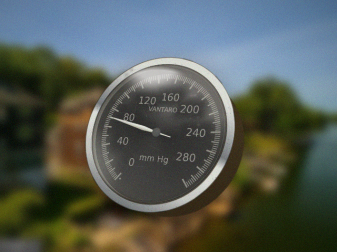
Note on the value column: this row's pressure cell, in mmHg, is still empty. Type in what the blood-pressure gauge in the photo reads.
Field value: 70 mmHg
